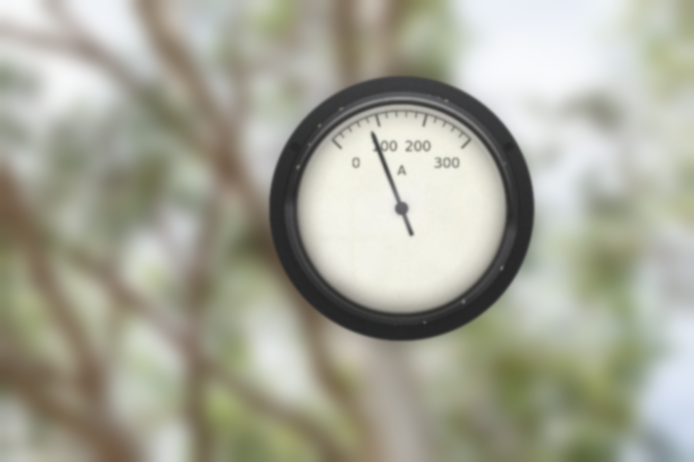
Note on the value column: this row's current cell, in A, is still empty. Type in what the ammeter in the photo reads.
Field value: 80 A
